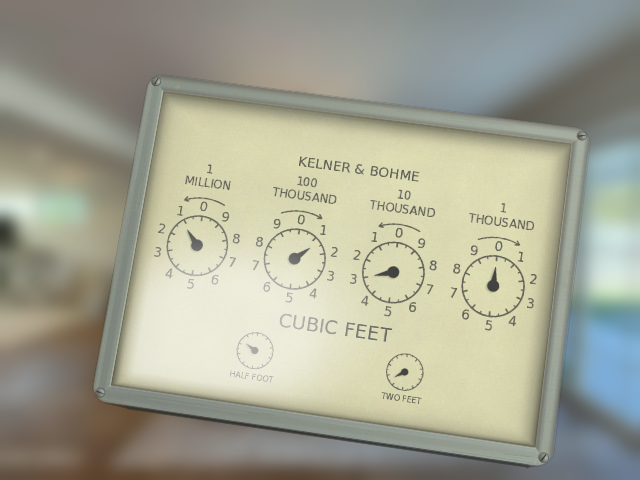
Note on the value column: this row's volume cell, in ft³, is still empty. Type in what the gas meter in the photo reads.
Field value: 113000 ft³
